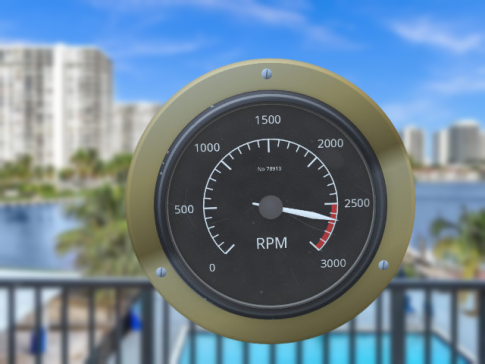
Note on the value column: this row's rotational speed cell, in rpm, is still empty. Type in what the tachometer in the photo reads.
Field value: 2650 rpm
